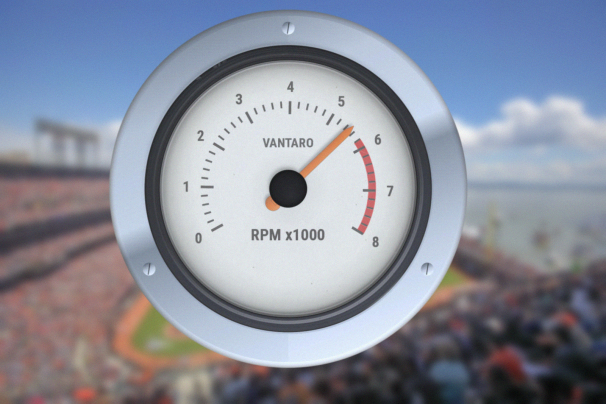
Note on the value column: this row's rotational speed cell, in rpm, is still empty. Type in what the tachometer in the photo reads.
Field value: 5500 rpm
